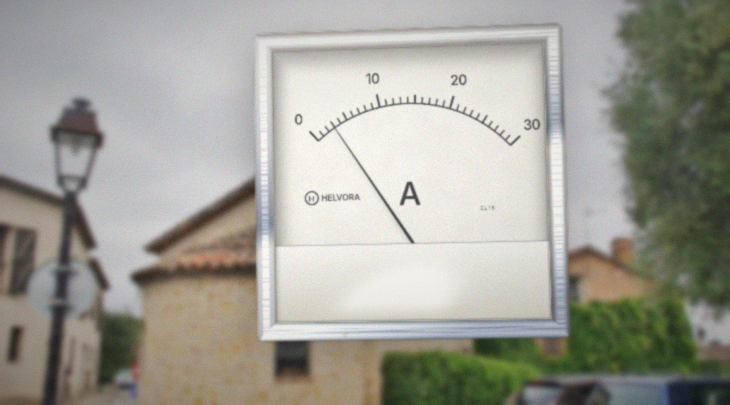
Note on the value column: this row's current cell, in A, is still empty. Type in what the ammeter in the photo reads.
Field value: 3 A
